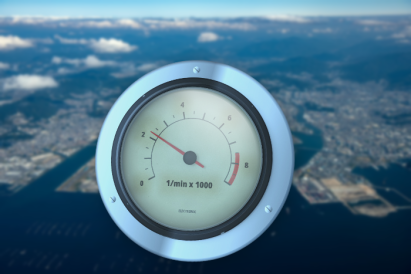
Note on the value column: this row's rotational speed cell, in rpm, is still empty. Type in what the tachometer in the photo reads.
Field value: 2250 rpm
